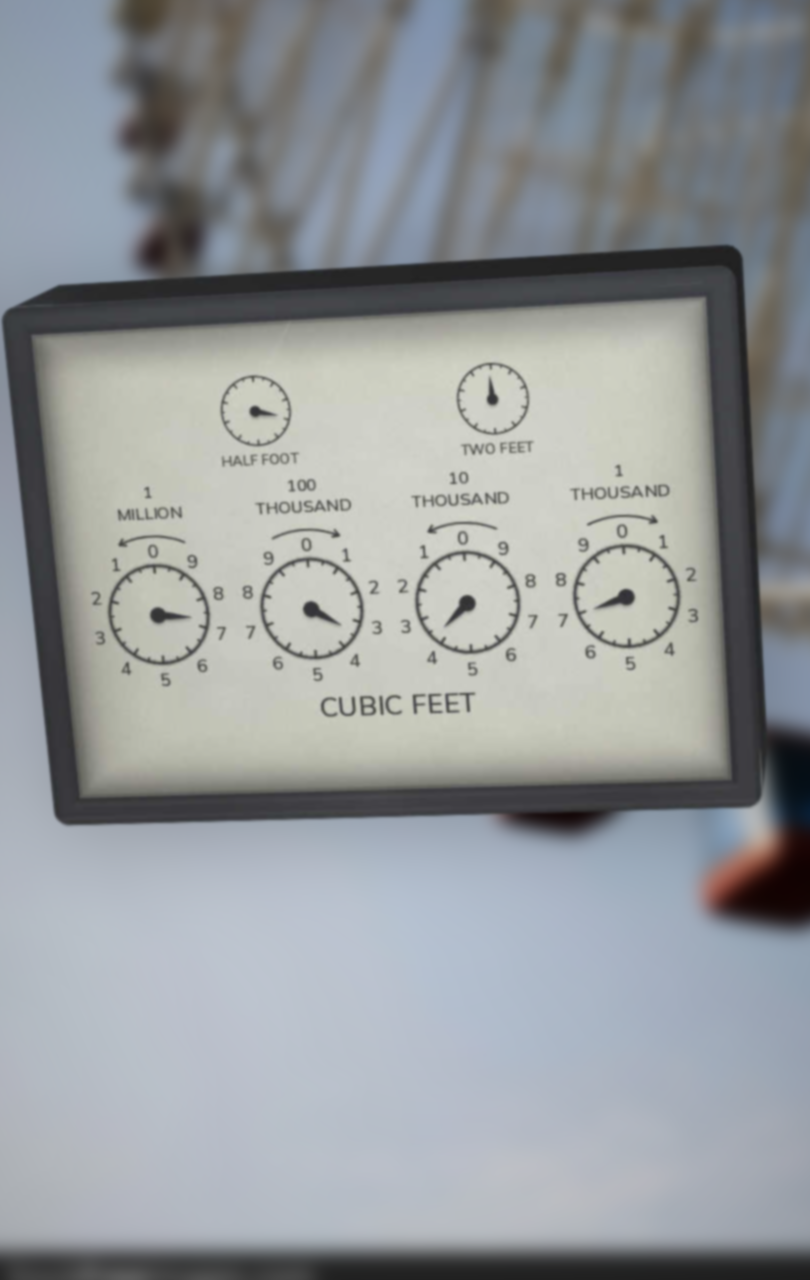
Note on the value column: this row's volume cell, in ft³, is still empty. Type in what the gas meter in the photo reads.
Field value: 733700 ft³
